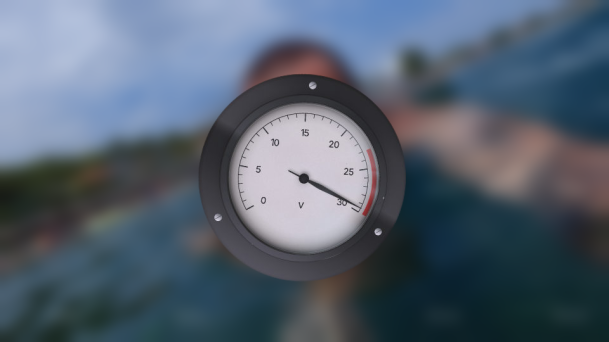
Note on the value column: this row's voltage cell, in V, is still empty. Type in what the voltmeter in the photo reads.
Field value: 29.5 V
